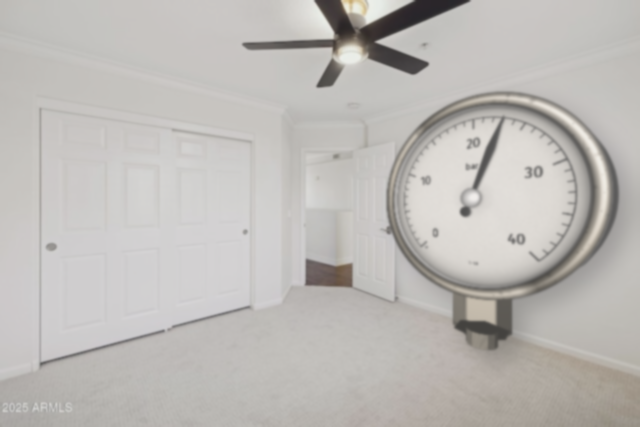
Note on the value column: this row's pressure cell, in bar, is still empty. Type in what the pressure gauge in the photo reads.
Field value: 23 bar
